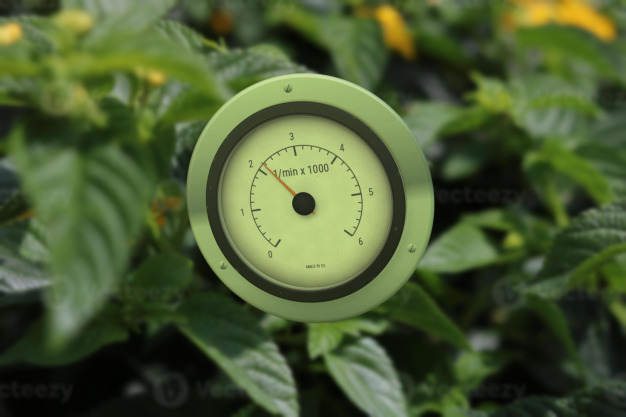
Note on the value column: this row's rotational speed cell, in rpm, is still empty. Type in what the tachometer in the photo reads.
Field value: 2200 rpm
